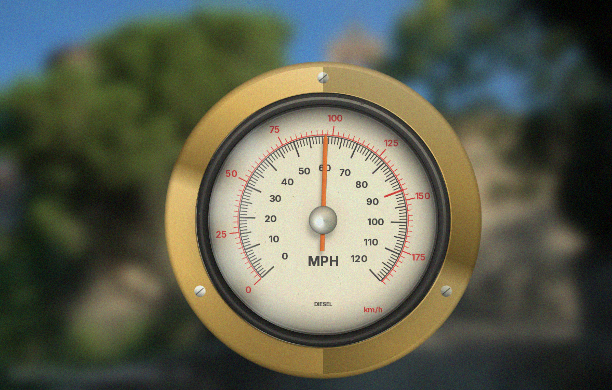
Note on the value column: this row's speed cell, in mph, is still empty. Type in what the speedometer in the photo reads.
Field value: 60 mph
